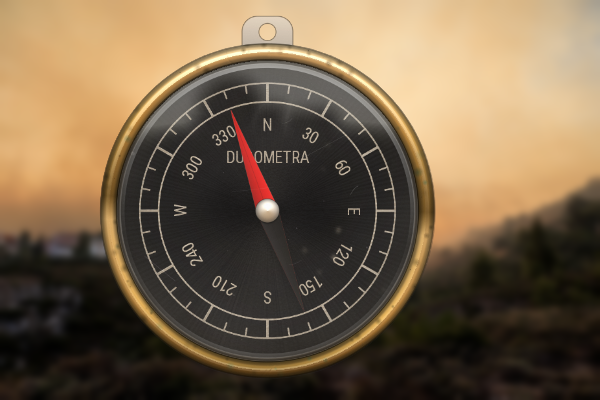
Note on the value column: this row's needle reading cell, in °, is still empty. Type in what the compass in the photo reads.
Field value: 340 °
